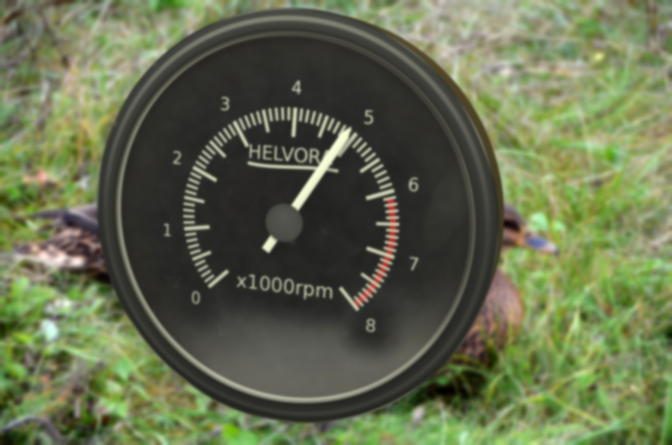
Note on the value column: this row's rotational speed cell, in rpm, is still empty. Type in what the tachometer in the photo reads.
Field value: 4900 rpm
